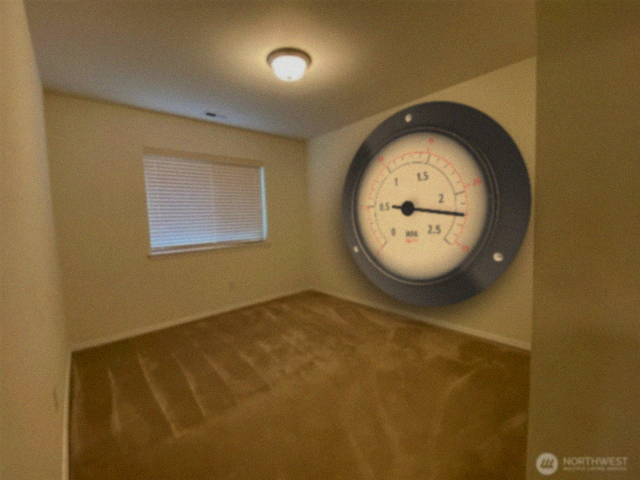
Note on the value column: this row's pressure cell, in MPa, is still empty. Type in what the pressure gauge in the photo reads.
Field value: 2.2 MPa
